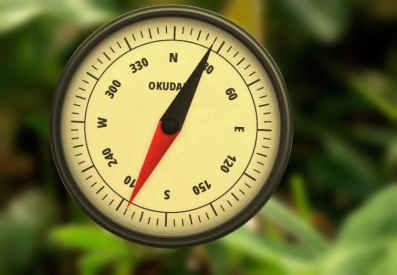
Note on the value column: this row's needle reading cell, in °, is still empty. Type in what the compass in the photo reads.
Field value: 205 °
